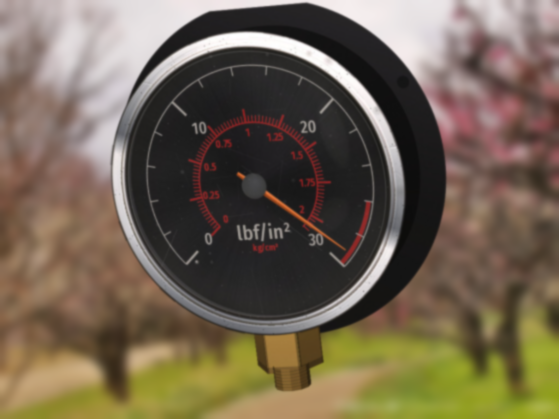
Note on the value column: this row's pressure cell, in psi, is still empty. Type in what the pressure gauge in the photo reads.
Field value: 29 psi
